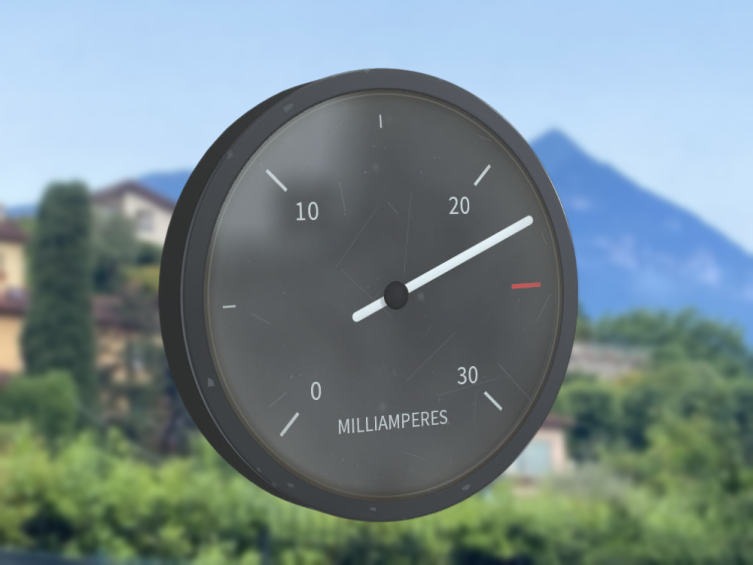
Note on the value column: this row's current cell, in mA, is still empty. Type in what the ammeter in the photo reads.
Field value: 22.5 mA
